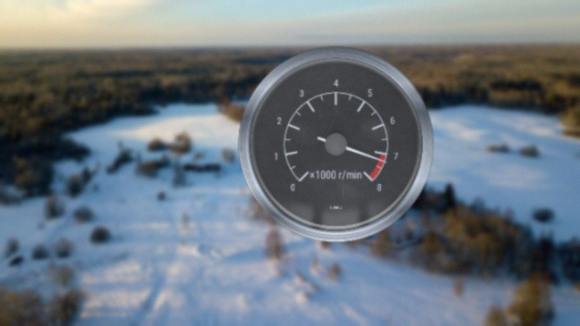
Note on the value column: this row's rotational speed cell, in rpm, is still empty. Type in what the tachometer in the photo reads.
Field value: 7250 rpm
